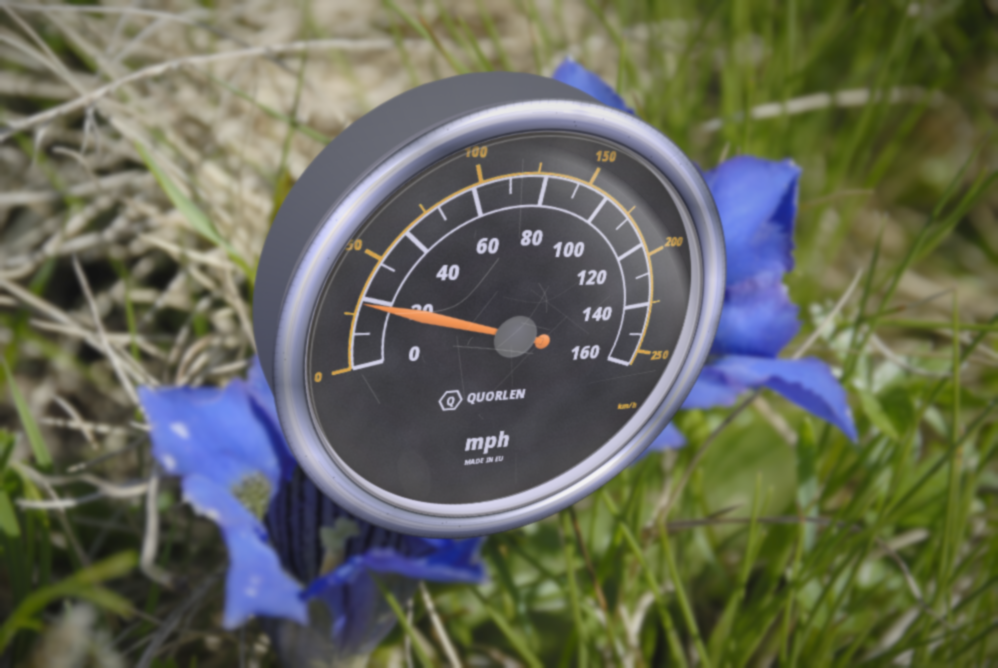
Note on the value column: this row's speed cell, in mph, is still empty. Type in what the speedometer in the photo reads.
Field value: 20 mph
